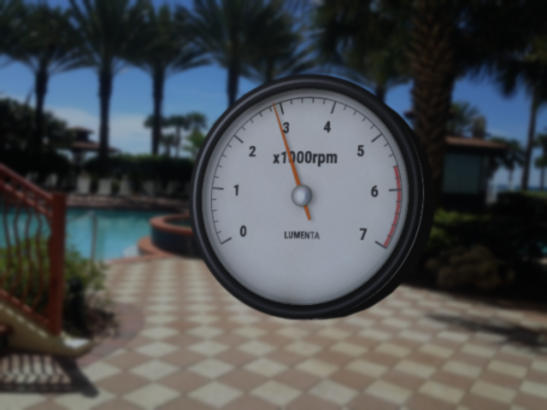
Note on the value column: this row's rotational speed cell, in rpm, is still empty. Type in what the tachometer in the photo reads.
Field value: 2900 rpm
